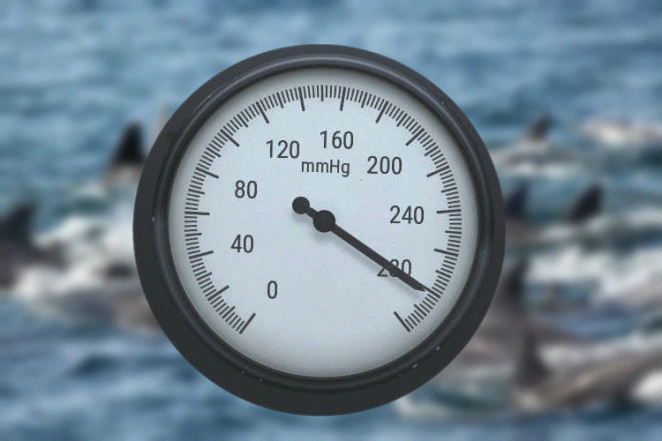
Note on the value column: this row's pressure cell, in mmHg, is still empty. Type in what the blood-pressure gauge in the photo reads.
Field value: 282 mmHg
